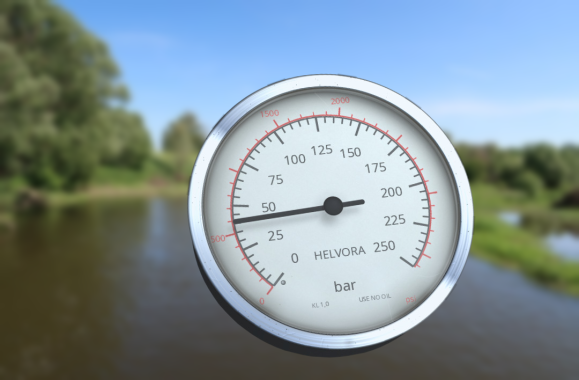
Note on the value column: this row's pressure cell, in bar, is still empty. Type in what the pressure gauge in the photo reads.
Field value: 40 bar
